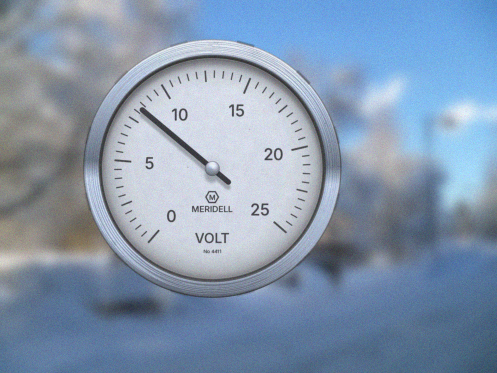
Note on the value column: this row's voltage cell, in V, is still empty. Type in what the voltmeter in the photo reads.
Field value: 8.25 V
